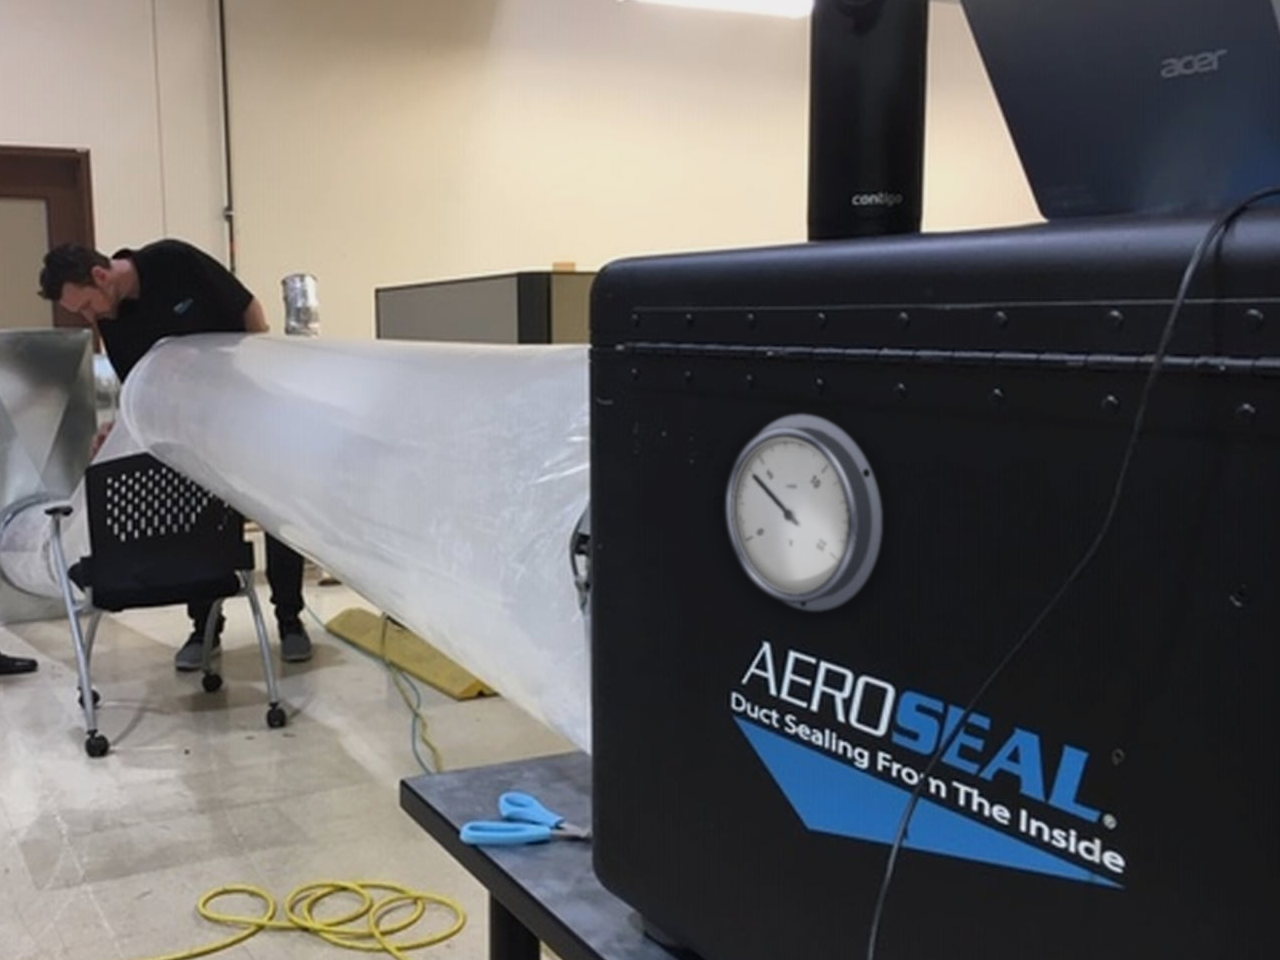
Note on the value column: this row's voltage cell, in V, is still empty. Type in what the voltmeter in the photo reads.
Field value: 4 V
